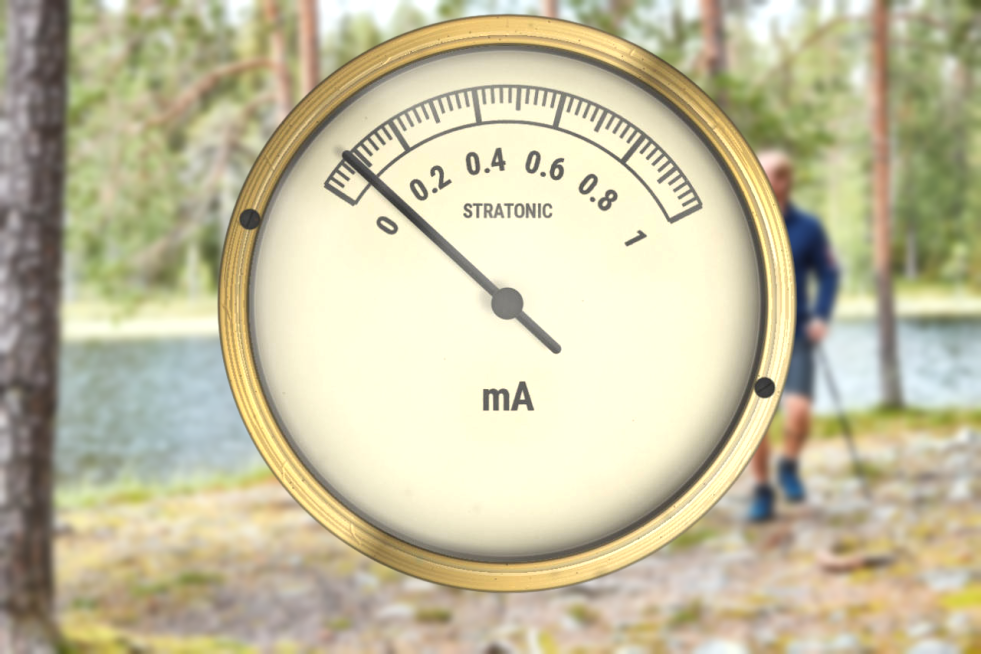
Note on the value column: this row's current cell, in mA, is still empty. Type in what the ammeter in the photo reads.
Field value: 0.08 mA
